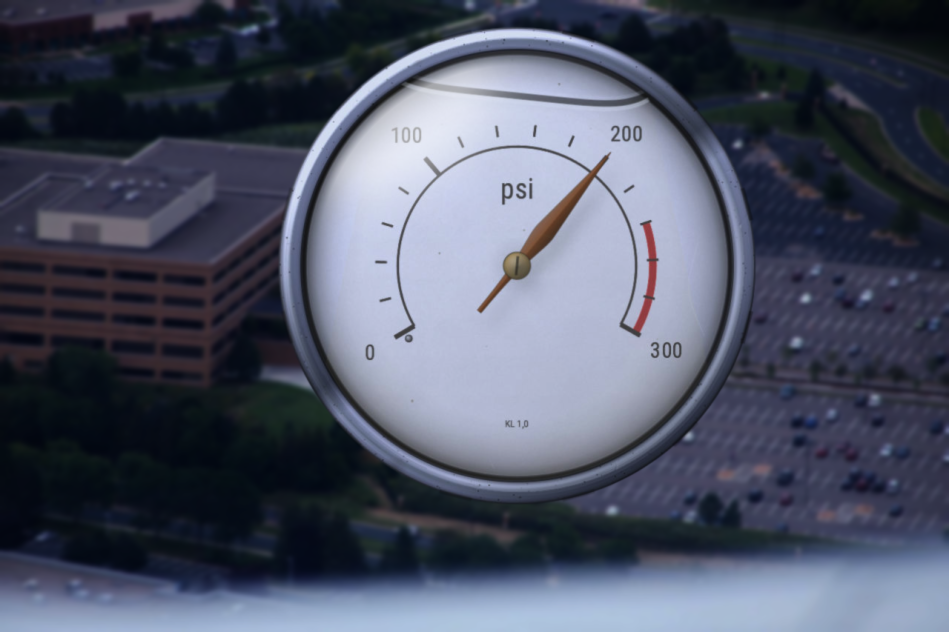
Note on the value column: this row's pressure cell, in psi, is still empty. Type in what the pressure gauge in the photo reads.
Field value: 200 psi
